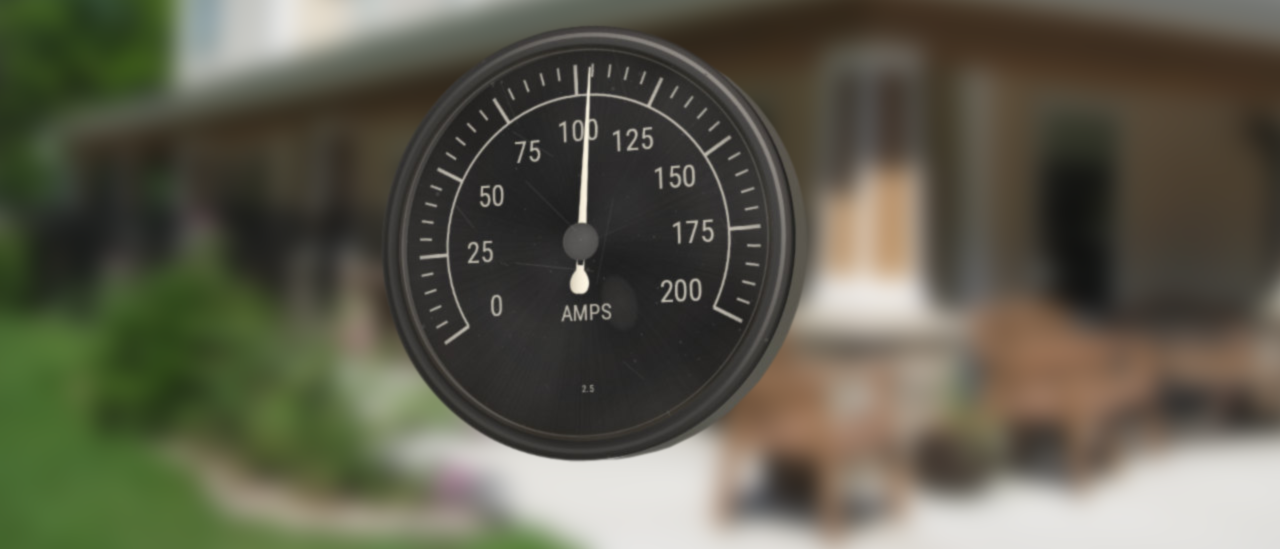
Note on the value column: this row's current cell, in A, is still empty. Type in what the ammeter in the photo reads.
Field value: 105 A
